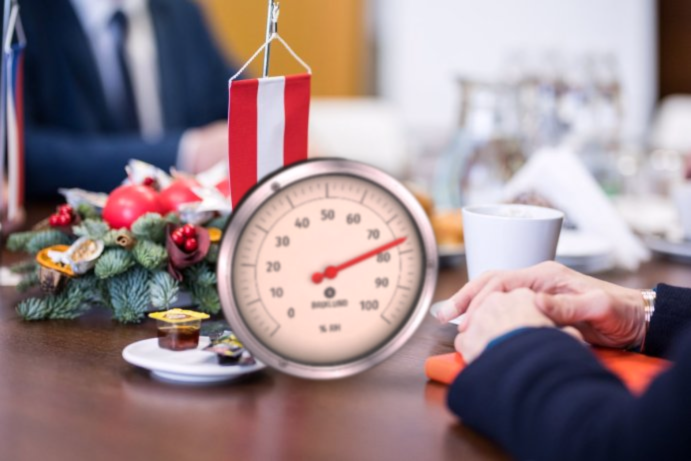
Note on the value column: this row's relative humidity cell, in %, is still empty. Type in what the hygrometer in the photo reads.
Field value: 76 %
